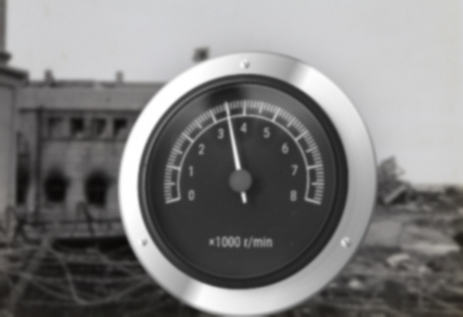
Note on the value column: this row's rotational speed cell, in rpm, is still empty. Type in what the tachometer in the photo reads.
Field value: 3500 rpm
